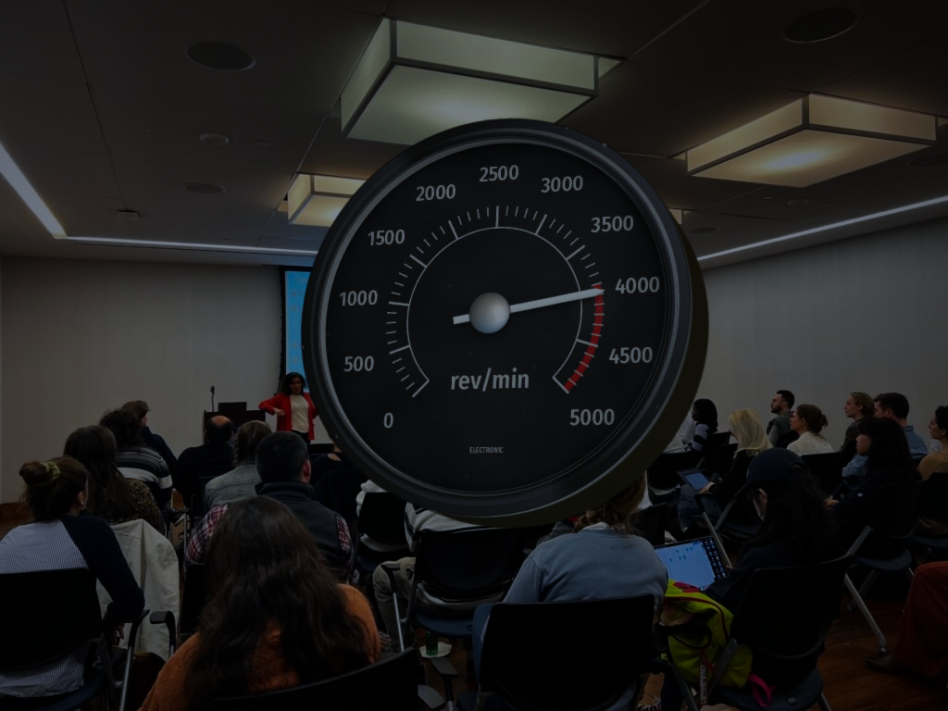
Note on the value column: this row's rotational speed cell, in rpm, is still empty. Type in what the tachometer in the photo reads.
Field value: 4000 rpm
